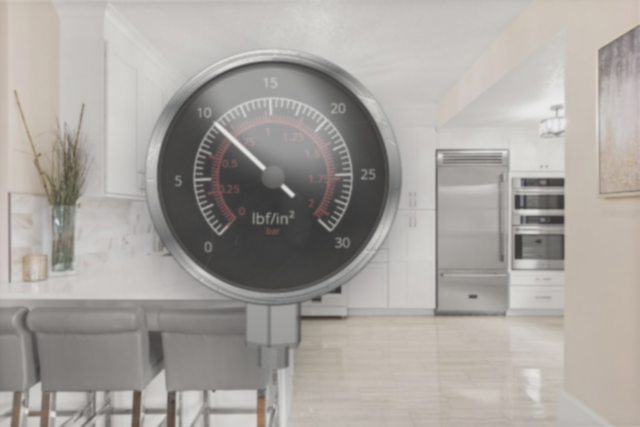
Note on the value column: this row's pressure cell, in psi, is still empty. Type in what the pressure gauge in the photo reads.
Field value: 10 psi
